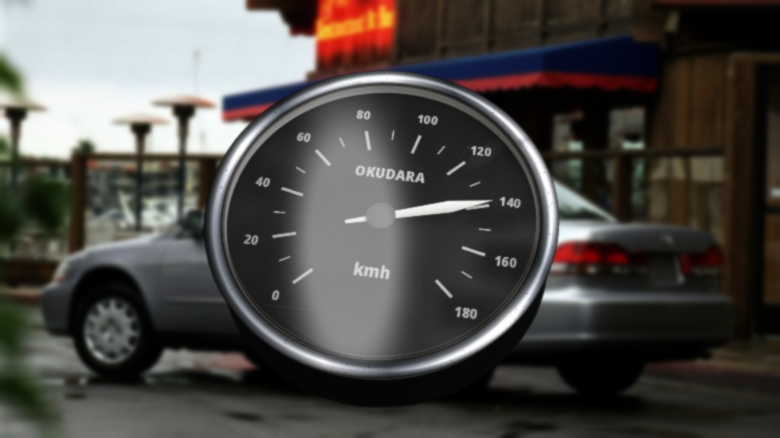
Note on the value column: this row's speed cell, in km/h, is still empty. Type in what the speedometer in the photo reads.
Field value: 140 km/h
